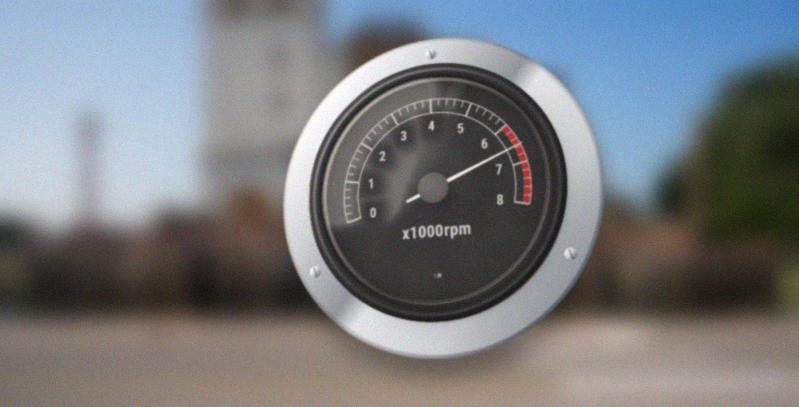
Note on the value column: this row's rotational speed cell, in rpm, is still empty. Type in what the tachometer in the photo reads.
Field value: 6600 rpm
